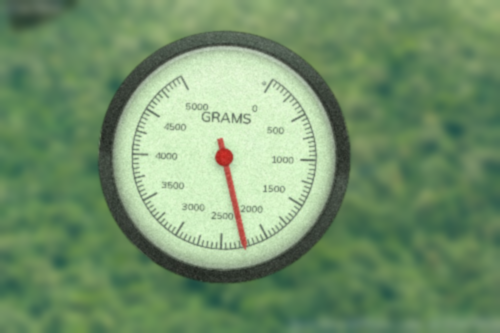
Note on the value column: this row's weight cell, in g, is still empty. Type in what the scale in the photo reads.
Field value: 2250 g
